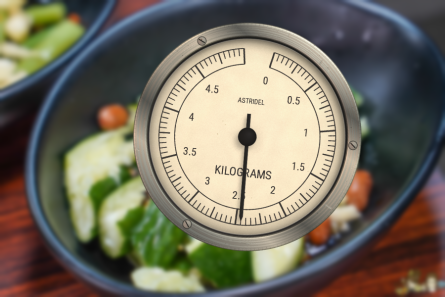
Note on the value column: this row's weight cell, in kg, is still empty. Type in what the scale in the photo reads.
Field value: 2.45 kg
